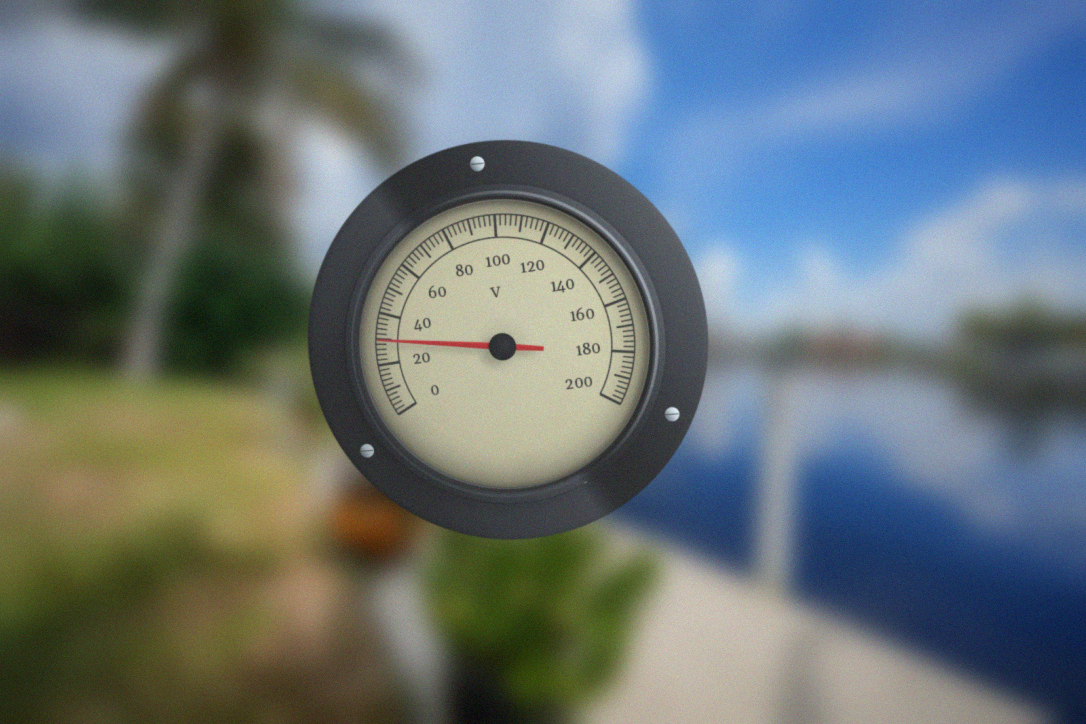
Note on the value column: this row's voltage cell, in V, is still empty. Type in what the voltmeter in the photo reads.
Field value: 30 V
